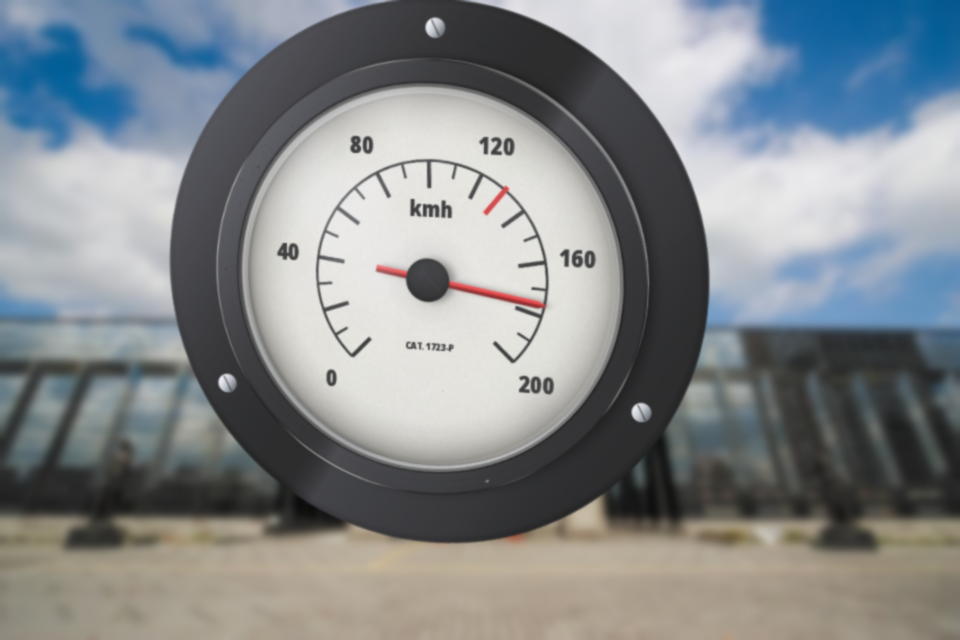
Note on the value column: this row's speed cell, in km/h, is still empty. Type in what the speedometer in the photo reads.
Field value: 175 km/h
